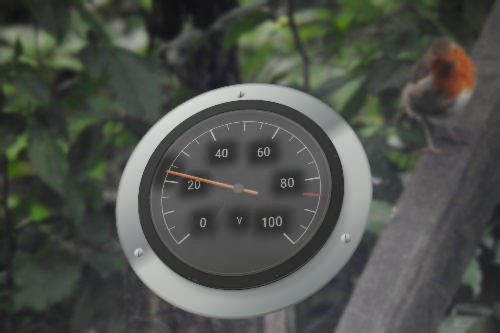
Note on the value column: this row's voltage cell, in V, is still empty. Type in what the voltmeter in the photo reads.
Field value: 22.5 V
